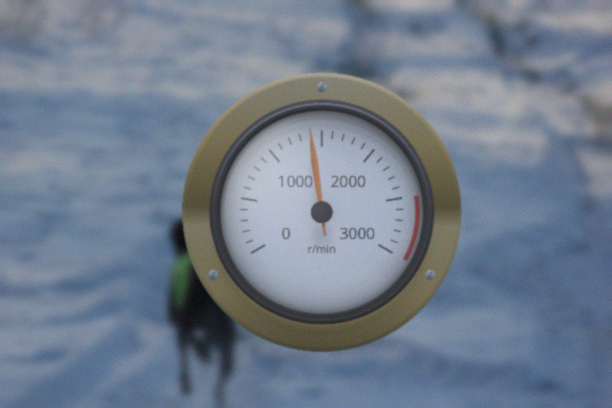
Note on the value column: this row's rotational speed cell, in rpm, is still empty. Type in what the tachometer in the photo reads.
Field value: 1400 rpm
